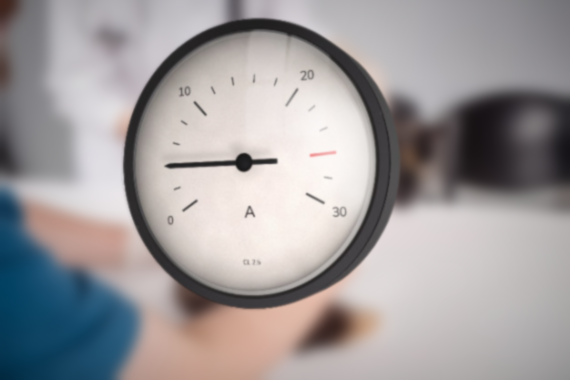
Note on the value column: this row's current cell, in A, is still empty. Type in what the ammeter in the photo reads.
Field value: 4 A
